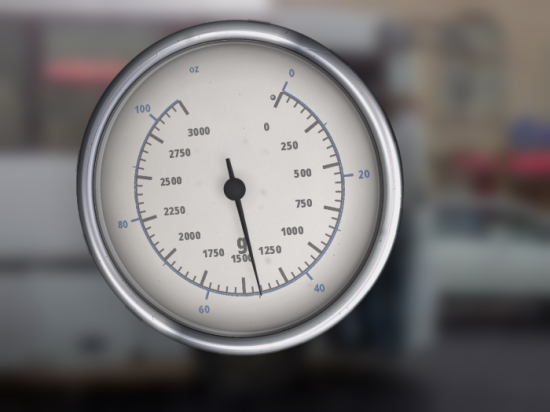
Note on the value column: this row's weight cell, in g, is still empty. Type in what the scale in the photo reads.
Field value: 1400 g
